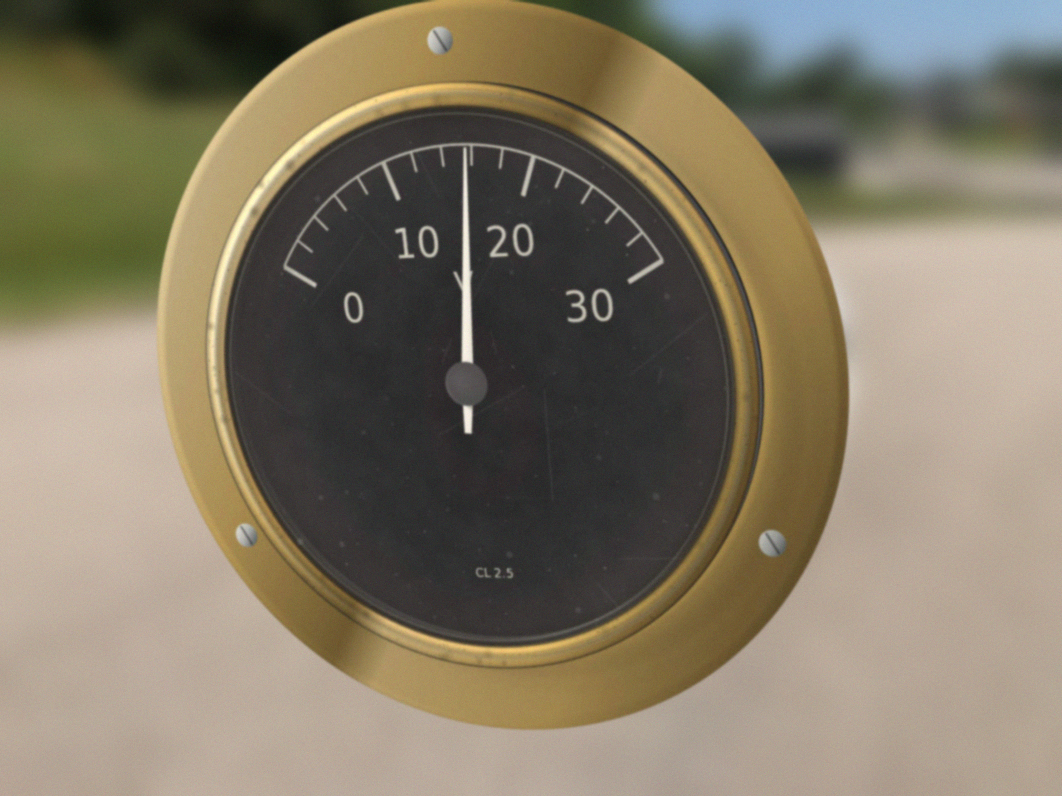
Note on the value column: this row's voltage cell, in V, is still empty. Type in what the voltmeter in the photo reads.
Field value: 16 V
